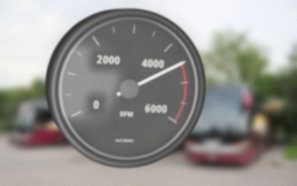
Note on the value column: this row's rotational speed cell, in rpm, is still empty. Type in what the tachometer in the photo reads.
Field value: 4500 rpm
